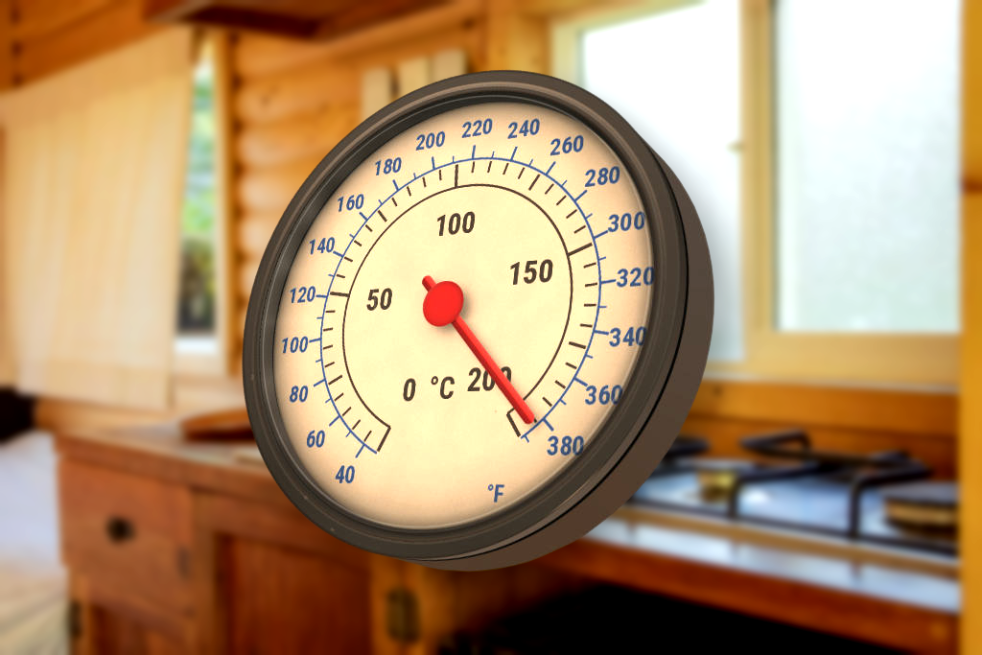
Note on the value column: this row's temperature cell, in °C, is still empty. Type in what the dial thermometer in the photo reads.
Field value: 195 °C
